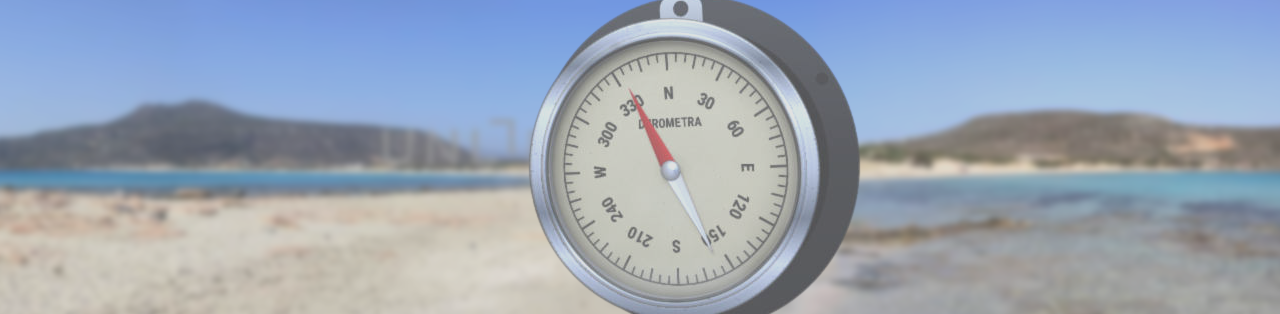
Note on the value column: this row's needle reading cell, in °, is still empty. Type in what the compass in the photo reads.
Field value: 335 °
